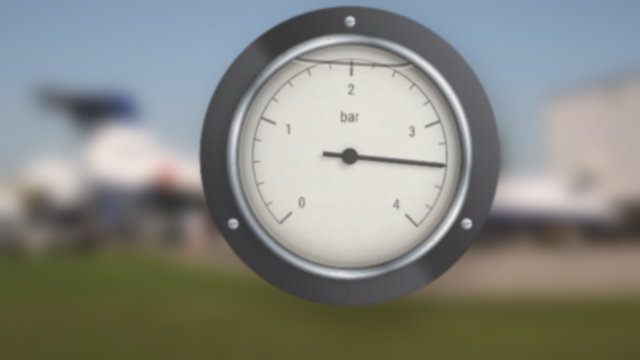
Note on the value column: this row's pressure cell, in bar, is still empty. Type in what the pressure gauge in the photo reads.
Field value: 3.4 bar
